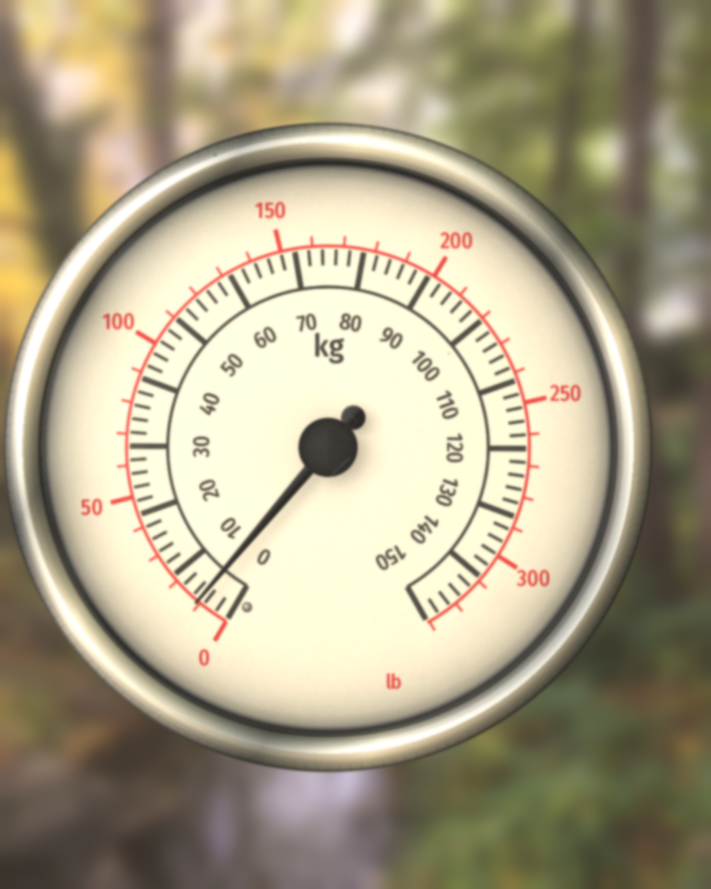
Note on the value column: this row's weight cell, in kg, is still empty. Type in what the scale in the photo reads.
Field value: 5 kg
